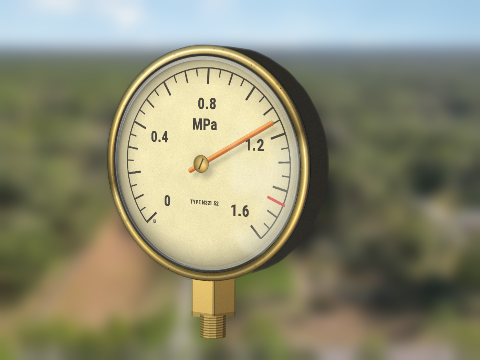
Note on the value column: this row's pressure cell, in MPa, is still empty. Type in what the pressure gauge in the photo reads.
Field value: 1.15 MPa
